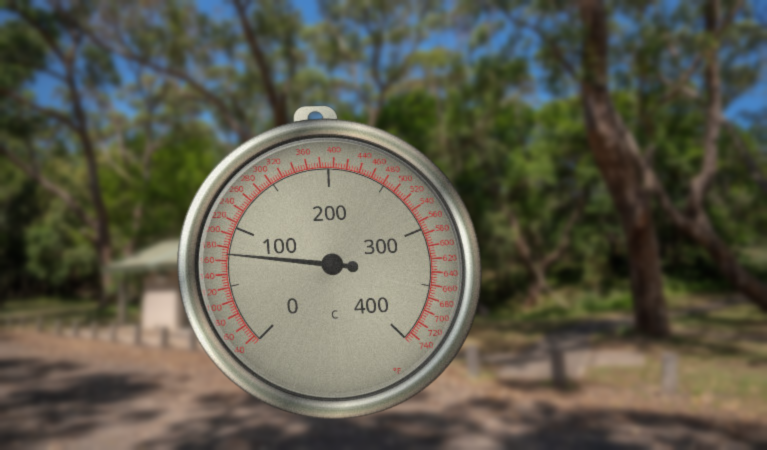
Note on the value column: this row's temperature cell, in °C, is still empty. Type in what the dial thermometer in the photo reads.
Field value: 75 °C
